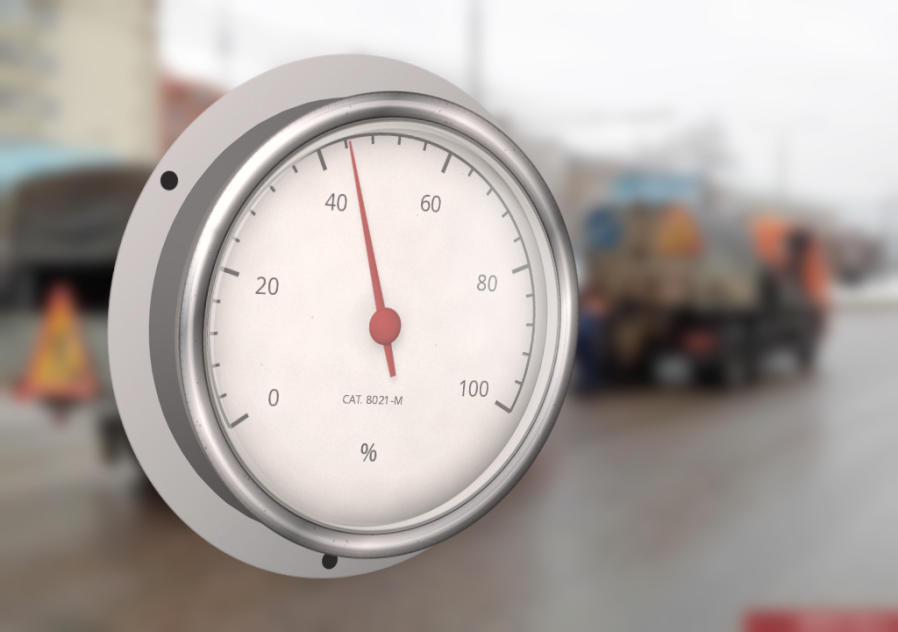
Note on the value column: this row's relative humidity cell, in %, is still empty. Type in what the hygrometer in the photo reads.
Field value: 44 %
